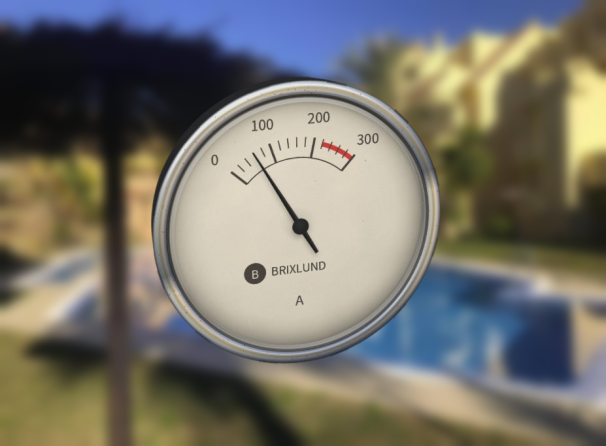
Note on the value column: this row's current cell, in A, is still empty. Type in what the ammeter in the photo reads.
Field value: 60 A
